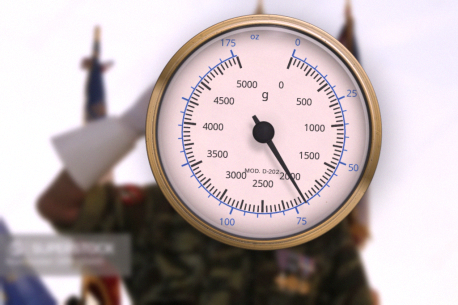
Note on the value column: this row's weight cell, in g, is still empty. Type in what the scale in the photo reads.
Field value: 2000 g
